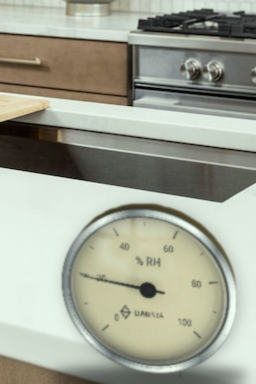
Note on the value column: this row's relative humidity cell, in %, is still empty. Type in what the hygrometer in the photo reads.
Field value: 20 %
